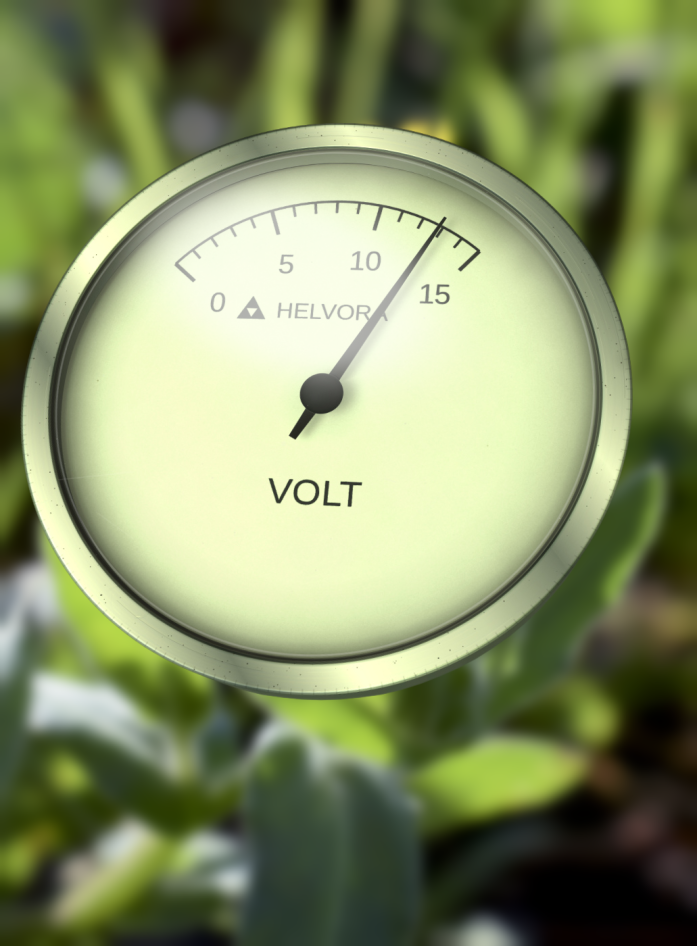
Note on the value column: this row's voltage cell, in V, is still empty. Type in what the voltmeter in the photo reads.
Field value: 13 V
